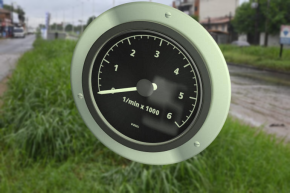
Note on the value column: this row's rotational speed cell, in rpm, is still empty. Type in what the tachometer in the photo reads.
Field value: 0 rpm
